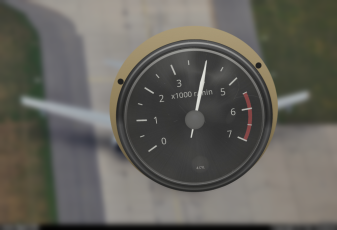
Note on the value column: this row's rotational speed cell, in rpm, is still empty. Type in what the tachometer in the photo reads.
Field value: 4000 rpm
